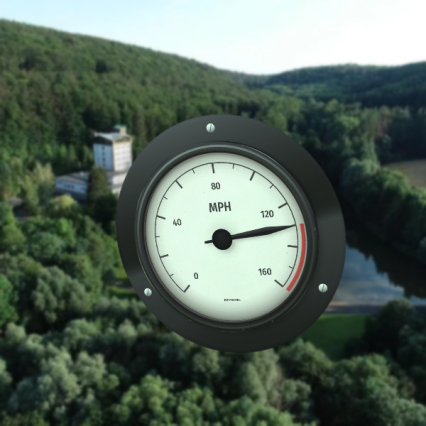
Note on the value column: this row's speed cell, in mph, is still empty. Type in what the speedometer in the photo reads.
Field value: 130 mph
